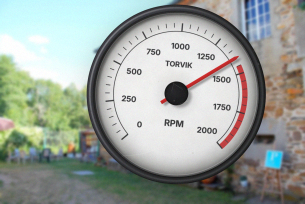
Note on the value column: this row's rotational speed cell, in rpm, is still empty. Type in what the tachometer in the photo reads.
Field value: 1400 rpm
